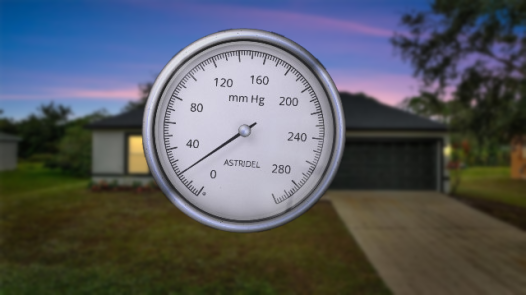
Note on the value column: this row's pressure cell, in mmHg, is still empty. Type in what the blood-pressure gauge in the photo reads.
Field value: 20 mmHg
